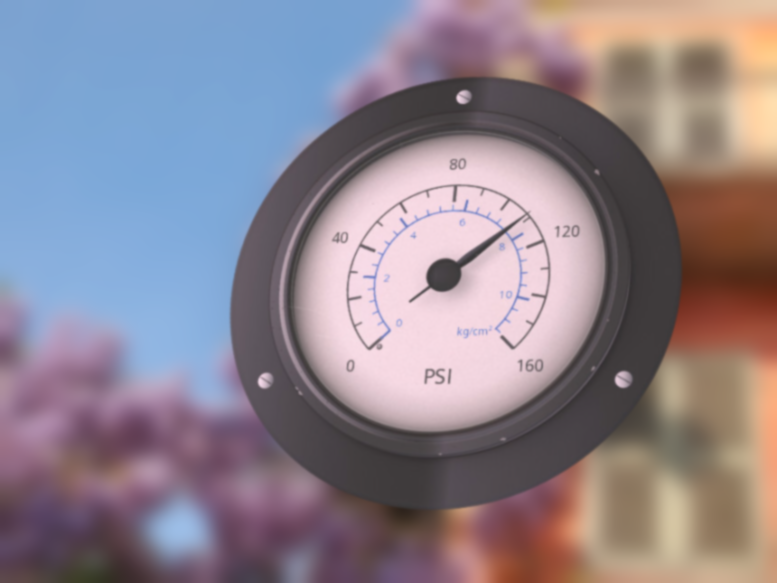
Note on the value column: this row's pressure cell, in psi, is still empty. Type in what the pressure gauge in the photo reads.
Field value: 110 psi
